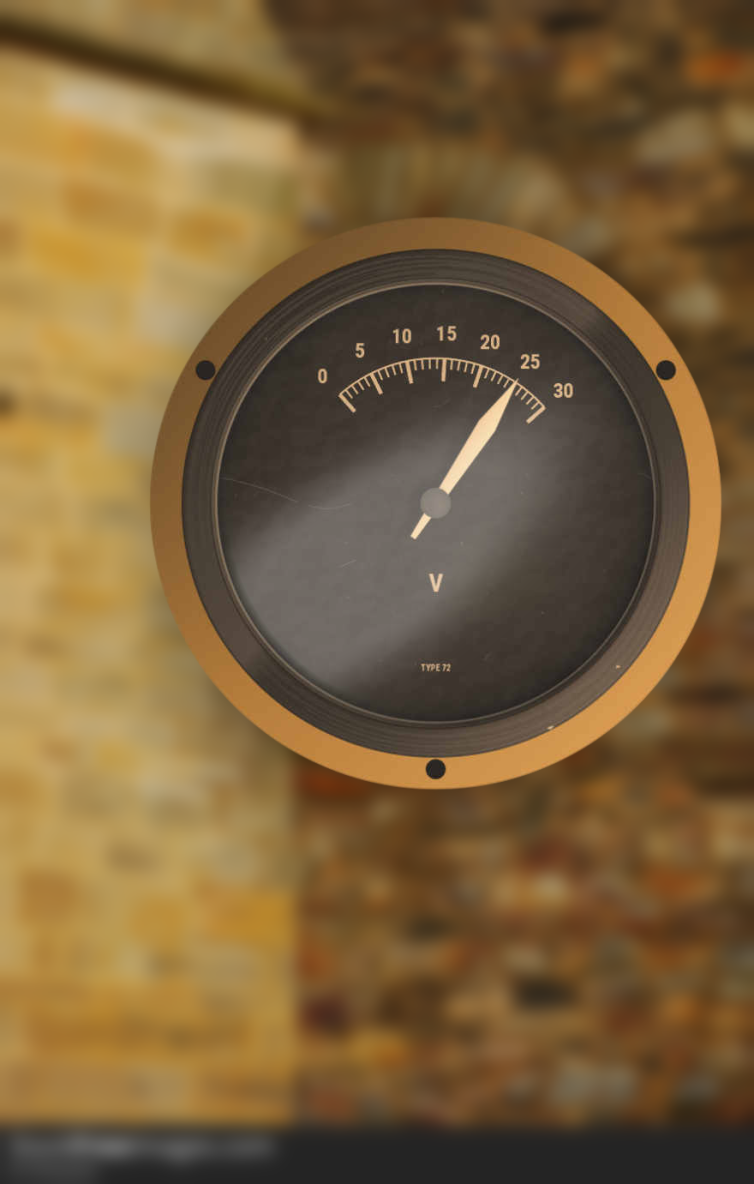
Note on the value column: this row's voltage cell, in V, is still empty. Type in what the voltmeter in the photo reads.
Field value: 25 V
